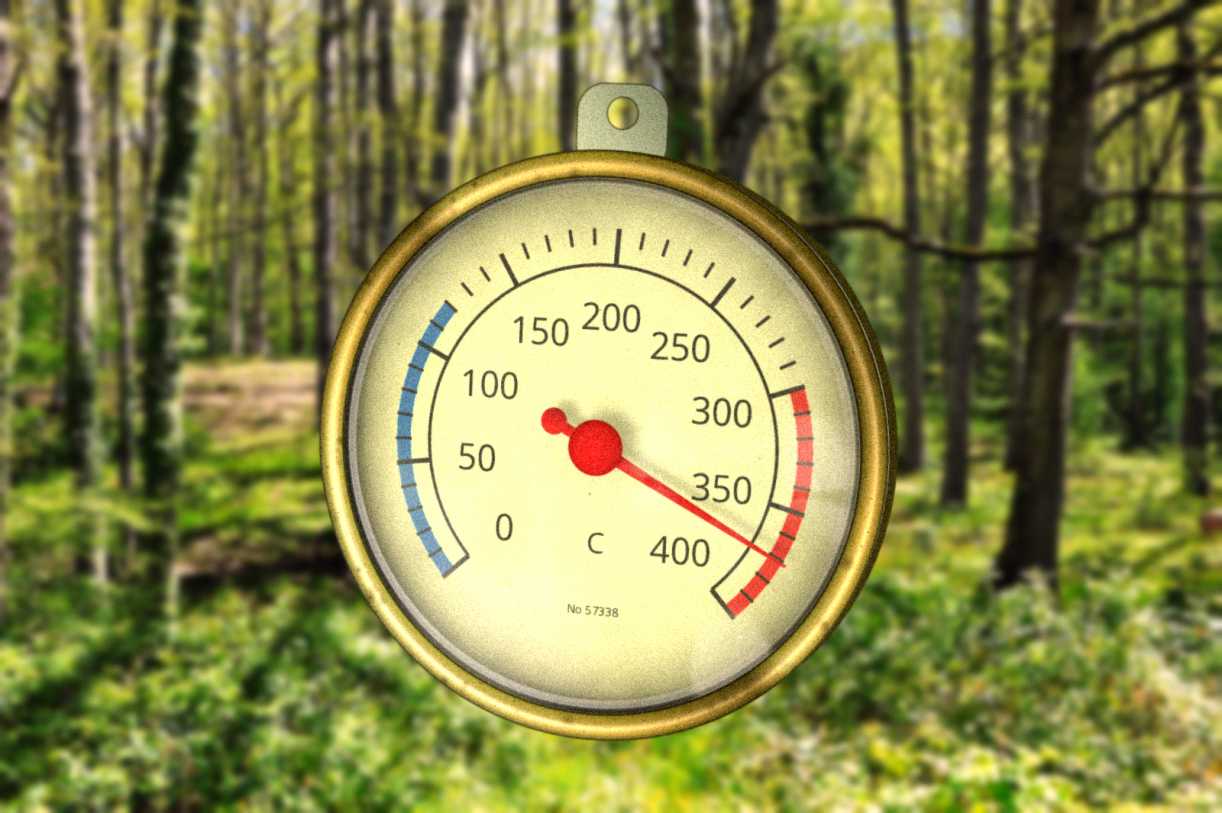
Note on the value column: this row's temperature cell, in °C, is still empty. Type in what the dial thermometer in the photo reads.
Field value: 370 °C
